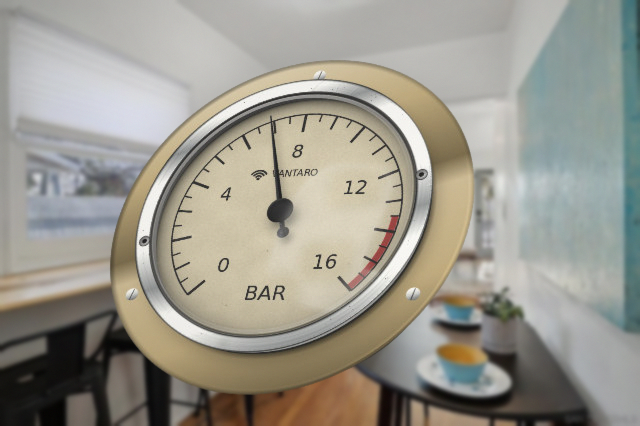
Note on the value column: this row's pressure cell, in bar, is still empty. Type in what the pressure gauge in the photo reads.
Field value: 7 bar
